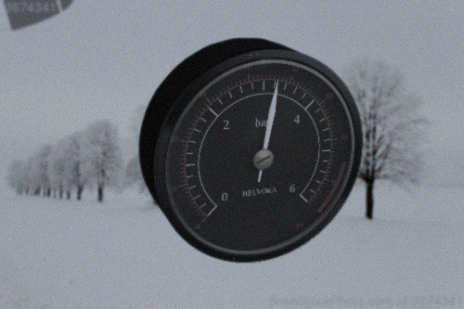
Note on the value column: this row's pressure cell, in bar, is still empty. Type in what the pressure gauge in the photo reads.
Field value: 3.2 bar
